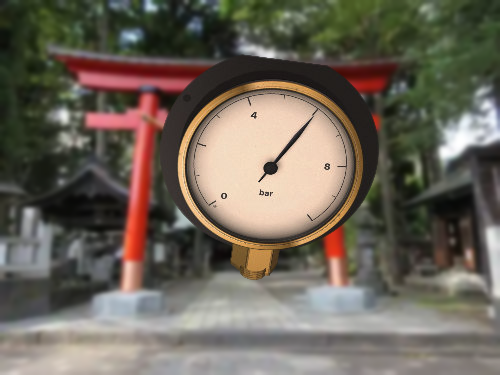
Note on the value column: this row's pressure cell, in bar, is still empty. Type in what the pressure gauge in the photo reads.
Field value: 6 bar
